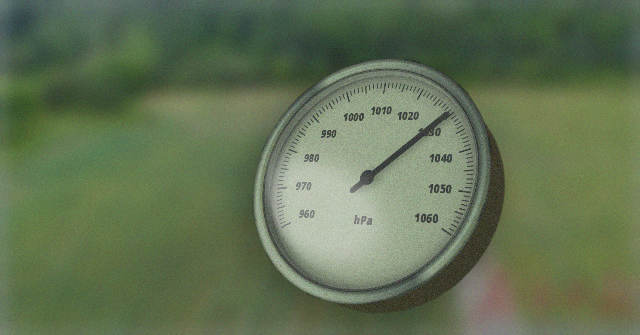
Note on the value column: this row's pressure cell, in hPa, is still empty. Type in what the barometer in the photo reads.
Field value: 1030 hPa
